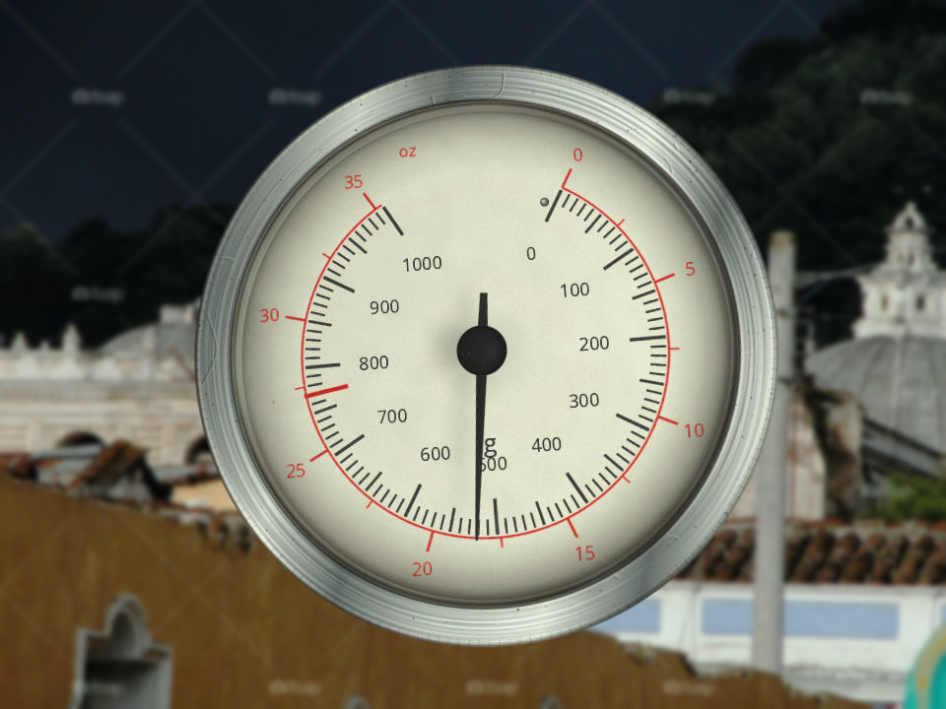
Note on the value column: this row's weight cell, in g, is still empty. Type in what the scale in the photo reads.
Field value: 520 g
